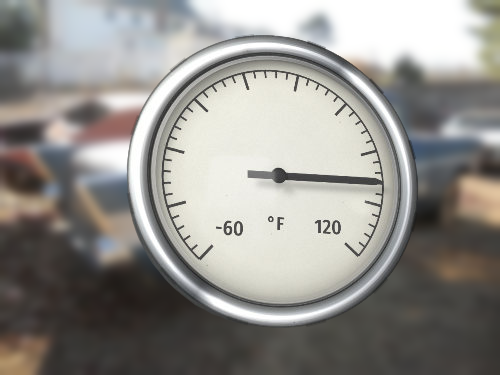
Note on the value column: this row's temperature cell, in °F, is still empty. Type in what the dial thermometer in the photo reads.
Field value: 92 °F
